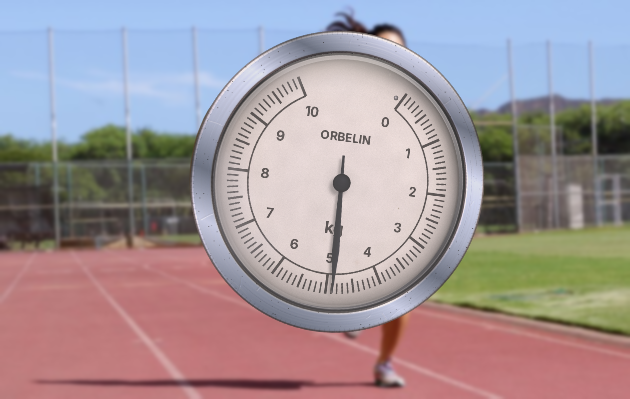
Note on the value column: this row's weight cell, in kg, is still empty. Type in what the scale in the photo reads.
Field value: 4.9 kg
